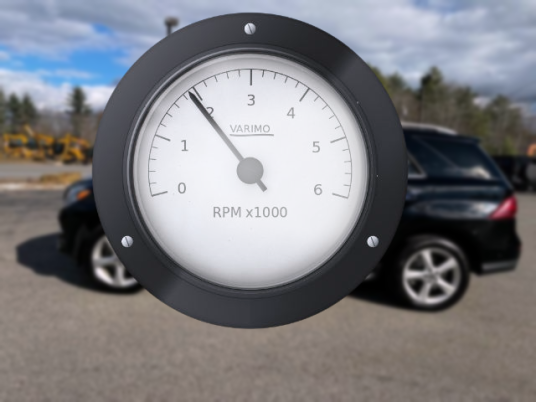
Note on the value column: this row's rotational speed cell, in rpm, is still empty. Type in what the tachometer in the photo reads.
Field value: 1900 rpm
